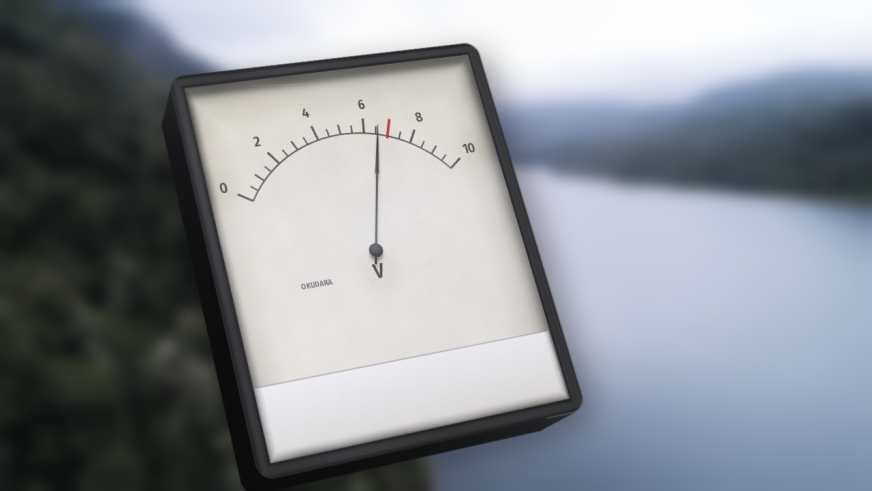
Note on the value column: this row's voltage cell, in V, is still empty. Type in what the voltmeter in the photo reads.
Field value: 6.5 V
